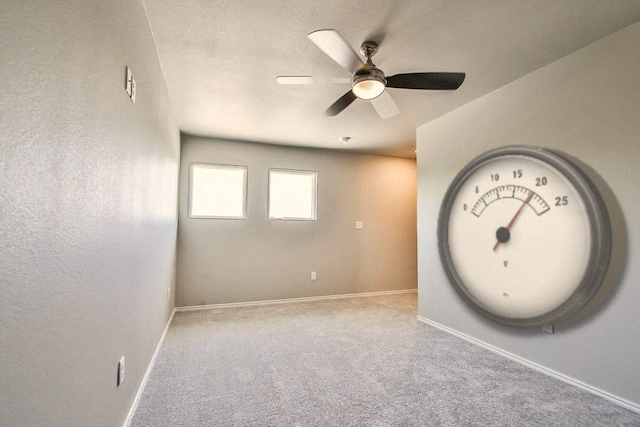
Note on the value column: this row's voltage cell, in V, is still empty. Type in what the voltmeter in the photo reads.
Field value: 20 V
